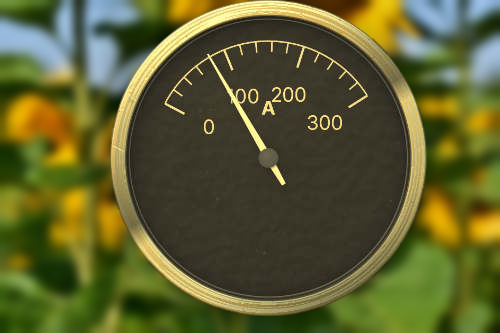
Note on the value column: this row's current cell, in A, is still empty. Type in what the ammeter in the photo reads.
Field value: 80 A
